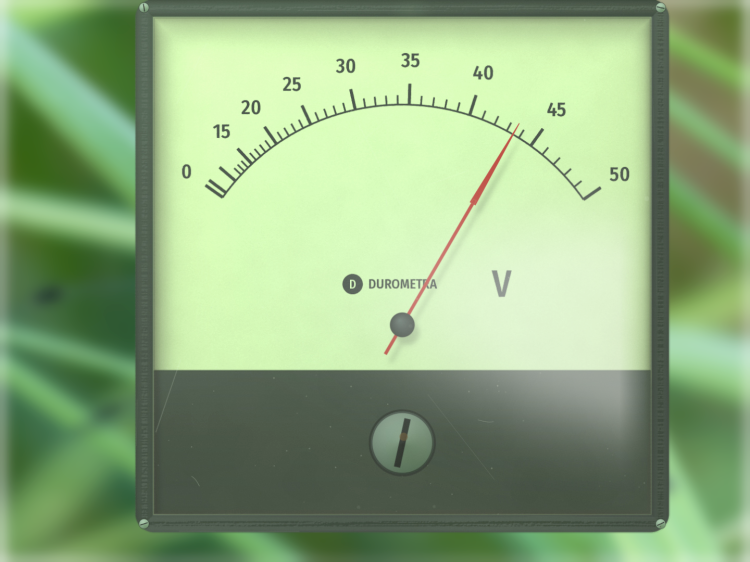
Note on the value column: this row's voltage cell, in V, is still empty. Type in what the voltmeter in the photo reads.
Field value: 43.5 V
